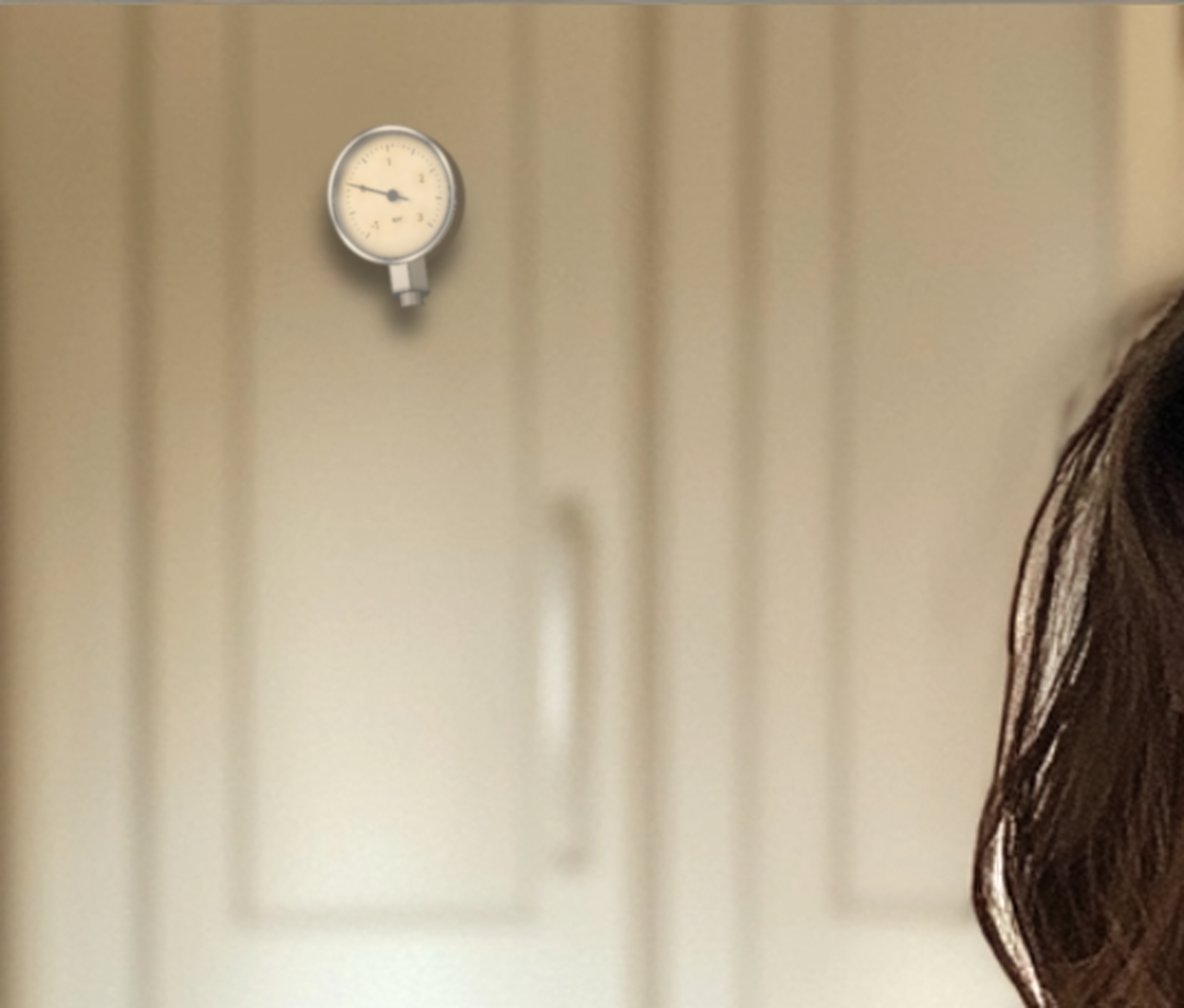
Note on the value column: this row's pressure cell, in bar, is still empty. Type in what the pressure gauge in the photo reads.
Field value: 0 bar
